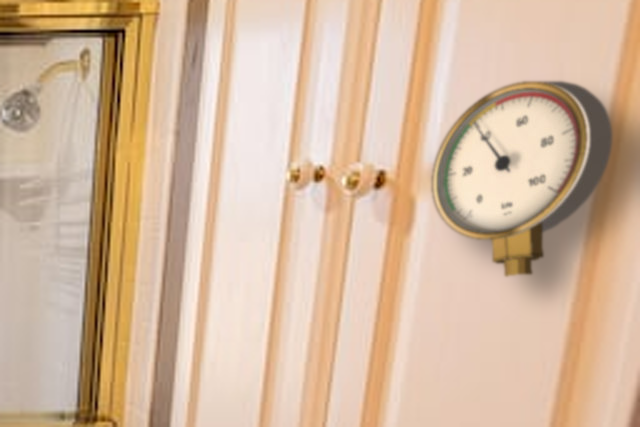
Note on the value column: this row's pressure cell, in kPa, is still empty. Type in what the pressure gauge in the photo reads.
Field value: 40 kPa
